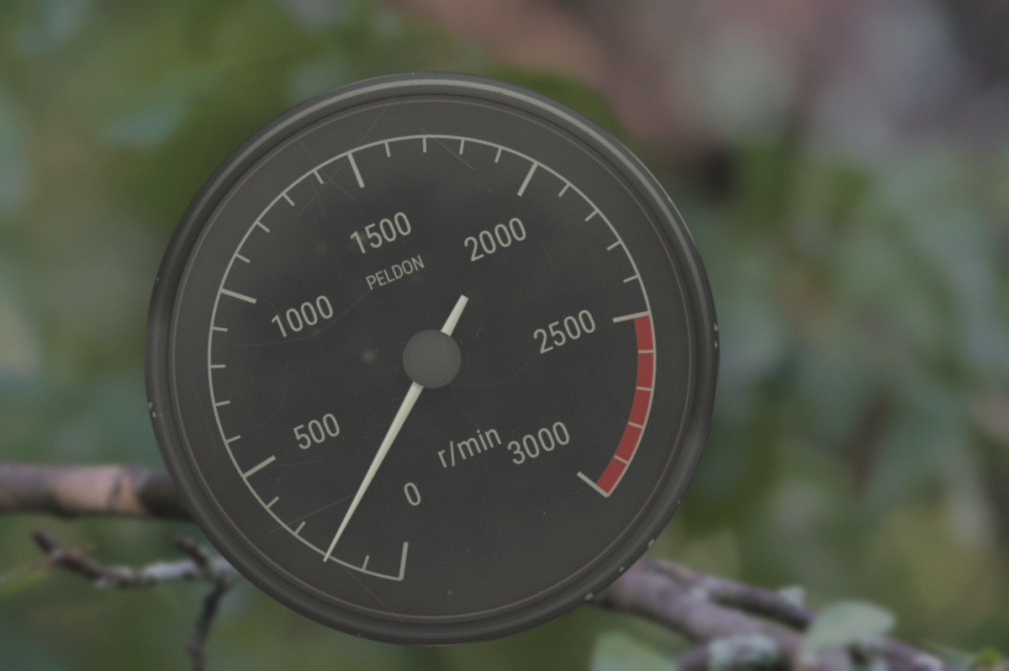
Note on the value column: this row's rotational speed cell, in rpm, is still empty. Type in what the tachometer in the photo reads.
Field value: 200 rpm
